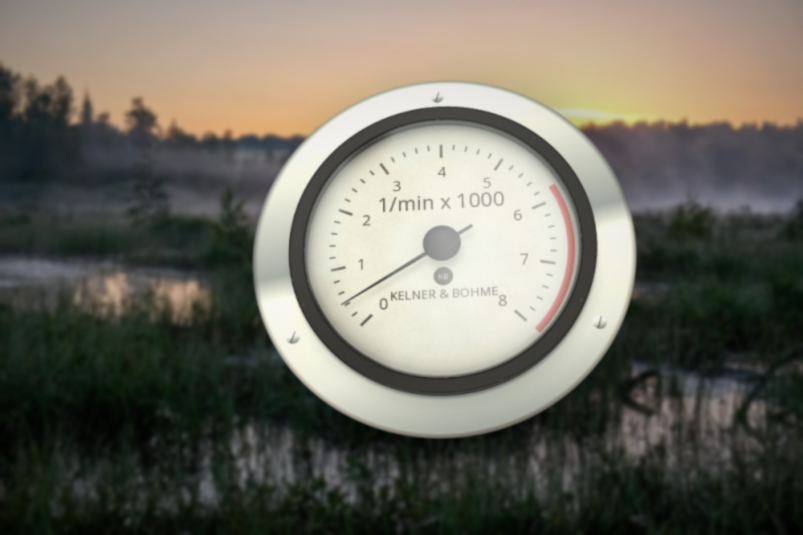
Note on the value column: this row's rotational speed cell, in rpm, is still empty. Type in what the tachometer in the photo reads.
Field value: 400 rpm
